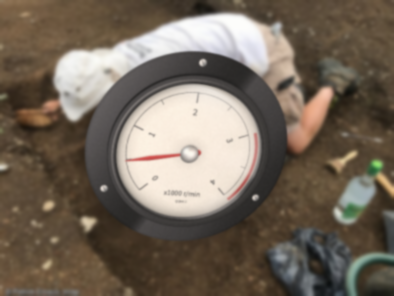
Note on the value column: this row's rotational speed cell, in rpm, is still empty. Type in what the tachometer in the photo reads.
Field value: 500 rpm
